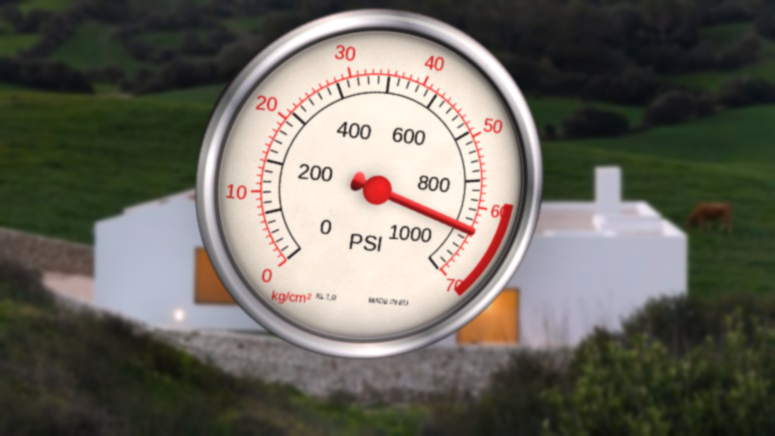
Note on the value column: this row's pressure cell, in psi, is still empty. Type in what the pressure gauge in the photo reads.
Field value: 900 psi
